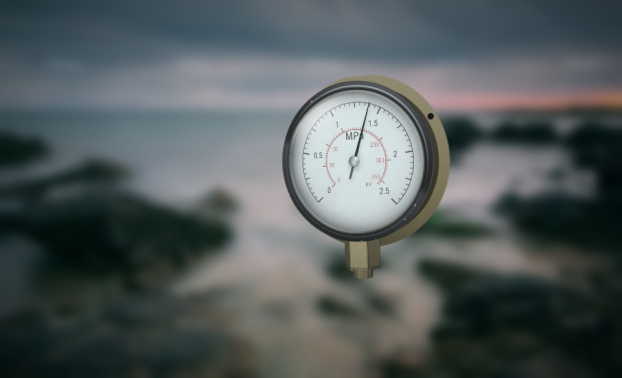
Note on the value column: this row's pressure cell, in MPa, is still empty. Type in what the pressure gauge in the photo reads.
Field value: 1.4 MPa
